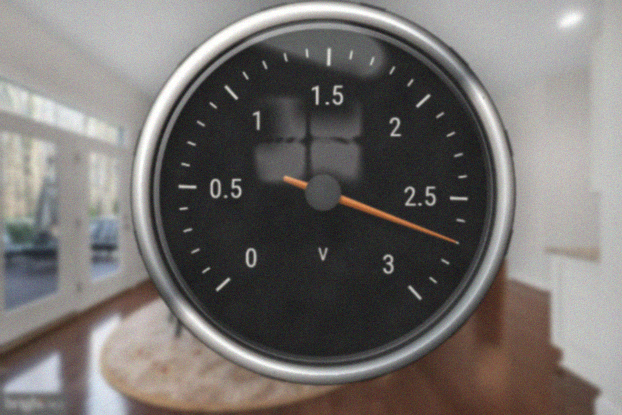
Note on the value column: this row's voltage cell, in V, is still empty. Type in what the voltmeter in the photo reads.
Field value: 2.7 V
